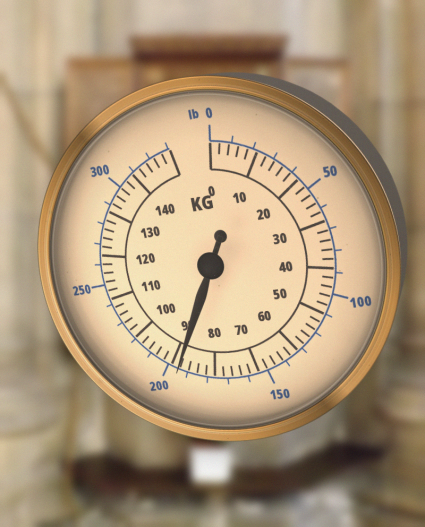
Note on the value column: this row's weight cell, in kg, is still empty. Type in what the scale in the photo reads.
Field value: 88 kg
